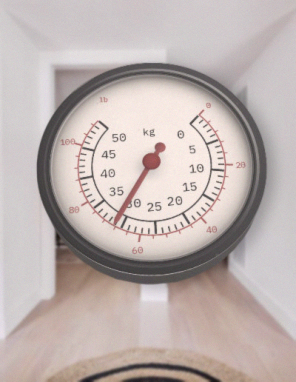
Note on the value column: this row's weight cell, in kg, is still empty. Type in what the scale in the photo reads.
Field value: 31 kg
